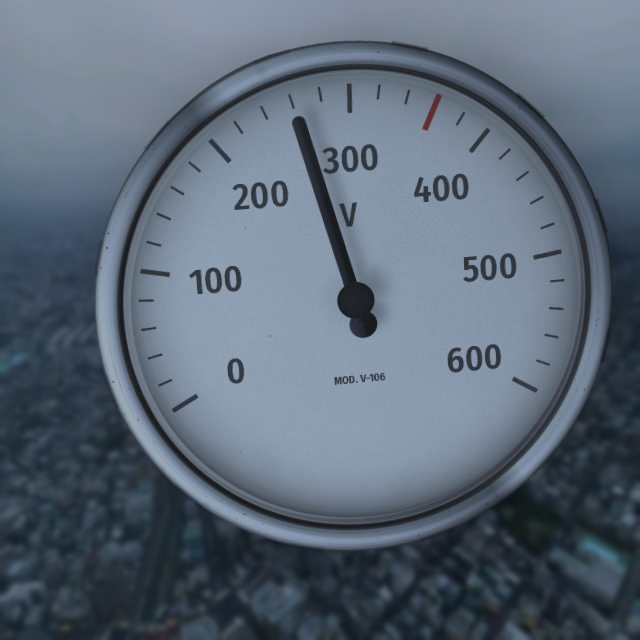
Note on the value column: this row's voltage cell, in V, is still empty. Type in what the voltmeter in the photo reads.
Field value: 260 V
